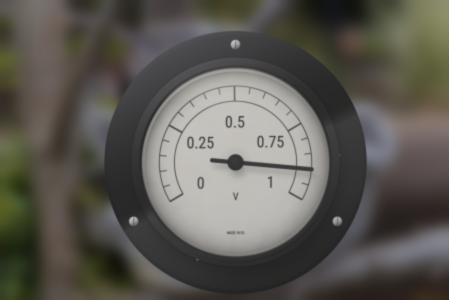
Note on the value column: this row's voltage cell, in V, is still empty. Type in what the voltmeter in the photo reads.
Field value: 0.9 V
